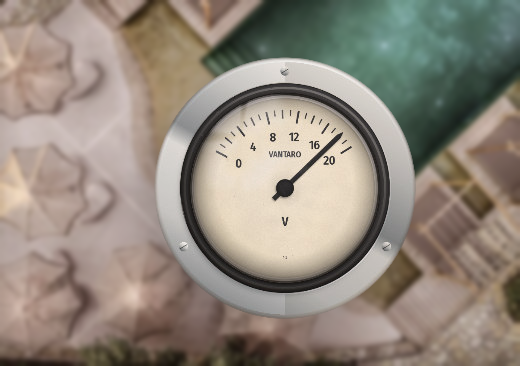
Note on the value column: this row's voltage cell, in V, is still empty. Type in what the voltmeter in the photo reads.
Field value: 18 V
